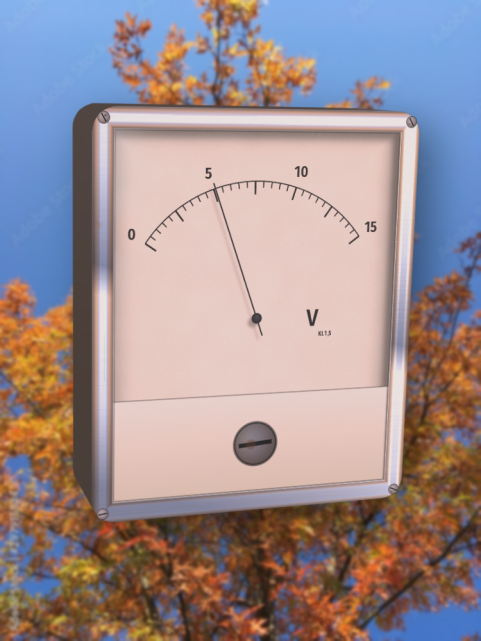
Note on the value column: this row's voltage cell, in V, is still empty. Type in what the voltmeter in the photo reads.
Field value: 5 V
